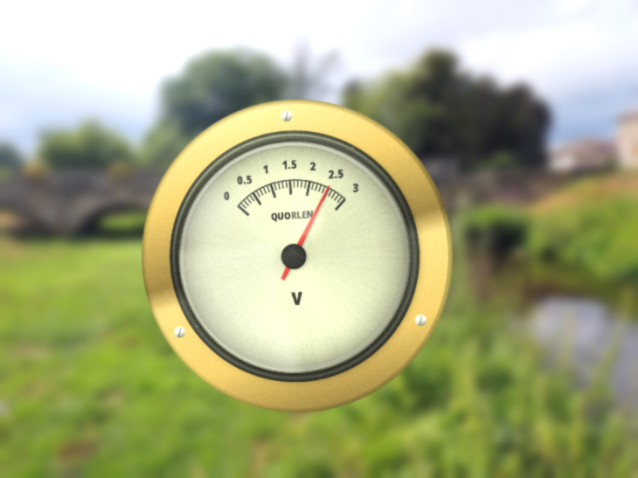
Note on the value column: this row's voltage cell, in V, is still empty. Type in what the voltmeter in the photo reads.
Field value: 2.5 V
